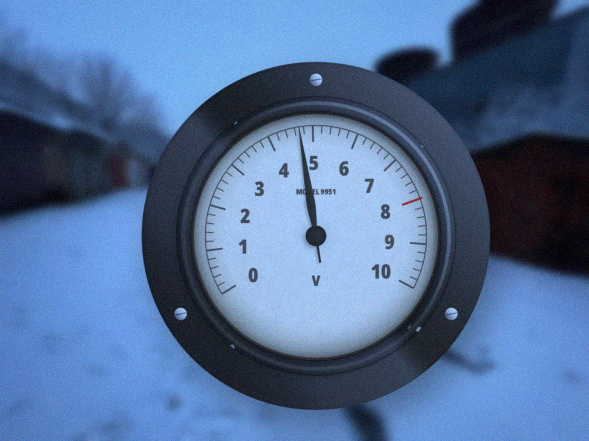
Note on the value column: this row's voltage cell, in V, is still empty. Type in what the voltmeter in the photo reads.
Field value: 4.7 V
